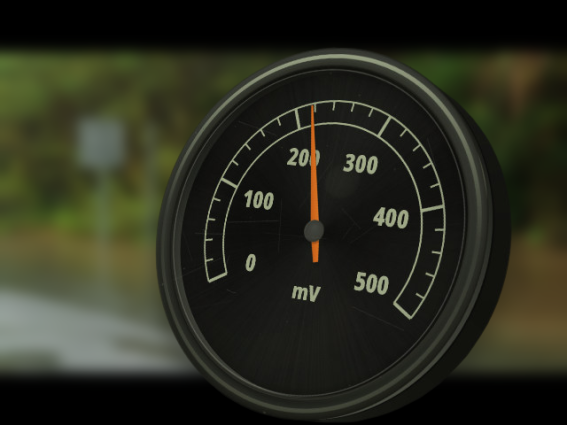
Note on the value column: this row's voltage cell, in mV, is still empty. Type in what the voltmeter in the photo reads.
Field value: 220 mV
